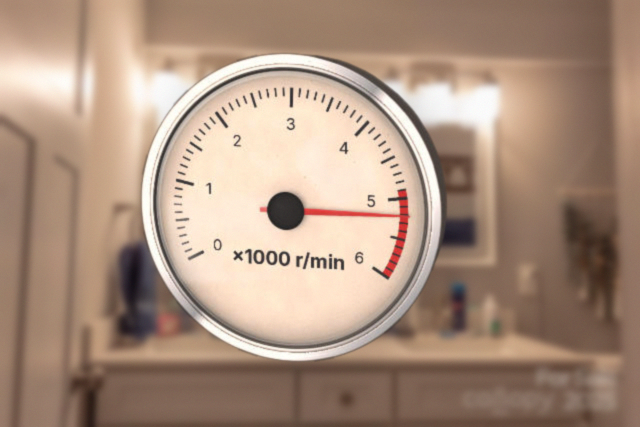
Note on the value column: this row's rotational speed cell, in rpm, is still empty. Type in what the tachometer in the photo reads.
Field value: 5200 rpm
